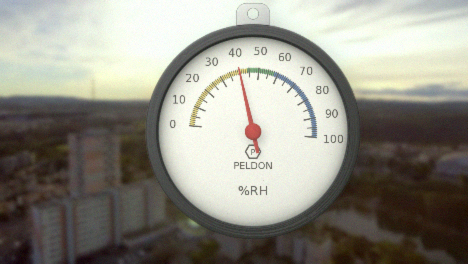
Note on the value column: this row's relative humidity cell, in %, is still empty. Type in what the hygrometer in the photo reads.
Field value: 40 %
